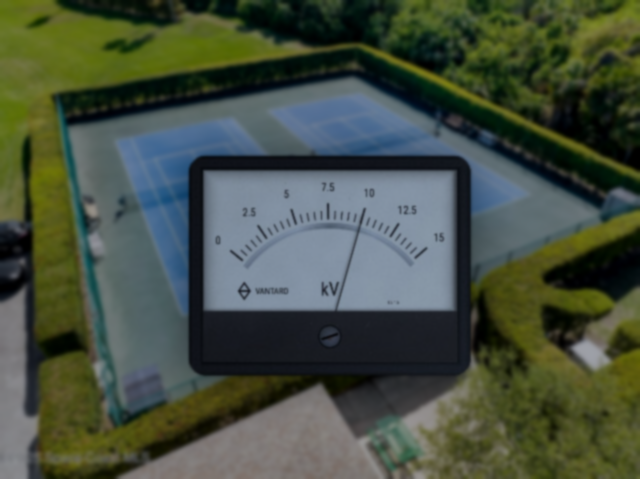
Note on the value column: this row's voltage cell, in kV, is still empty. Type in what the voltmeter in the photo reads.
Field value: 10 kV
